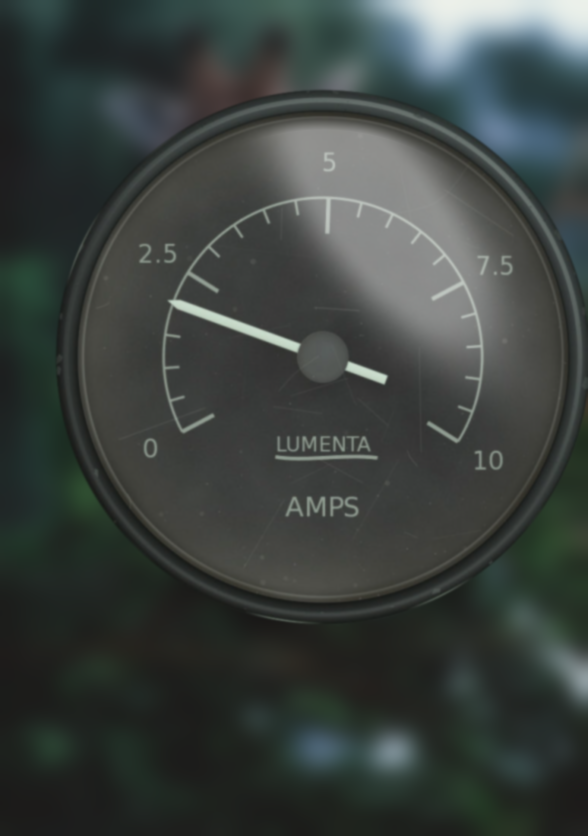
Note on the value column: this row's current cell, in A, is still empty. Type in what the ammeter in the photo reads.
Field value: 2 A
